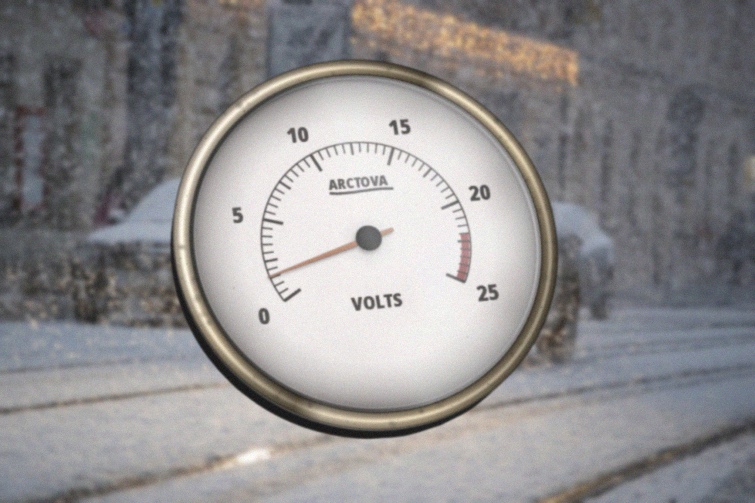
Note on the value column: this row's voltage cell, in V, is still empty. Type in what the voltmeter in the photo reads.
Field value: 1.5 V
